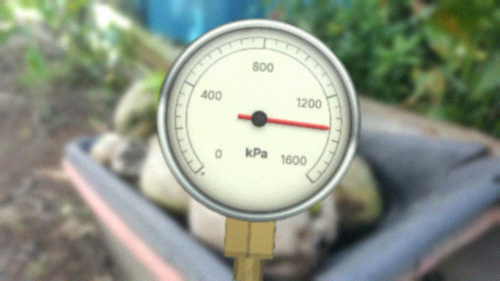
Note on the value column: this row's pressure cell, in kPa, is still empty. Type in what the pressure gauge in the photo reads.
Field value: 1350 kPa
